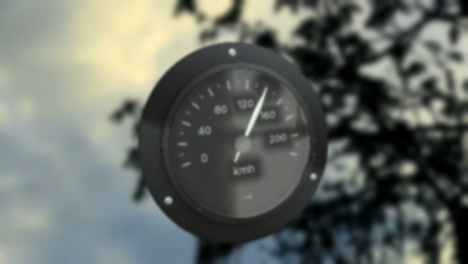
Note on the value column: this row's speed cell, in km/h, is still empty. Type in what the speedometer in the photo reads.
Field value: 140 km/h
